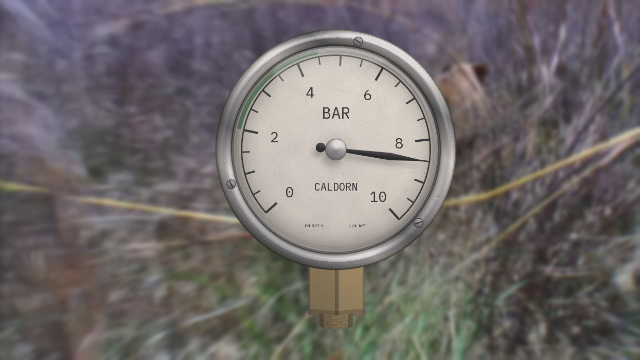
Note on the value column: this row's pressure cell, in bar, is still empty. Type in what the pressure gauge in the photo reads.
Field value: 8.5 bar
